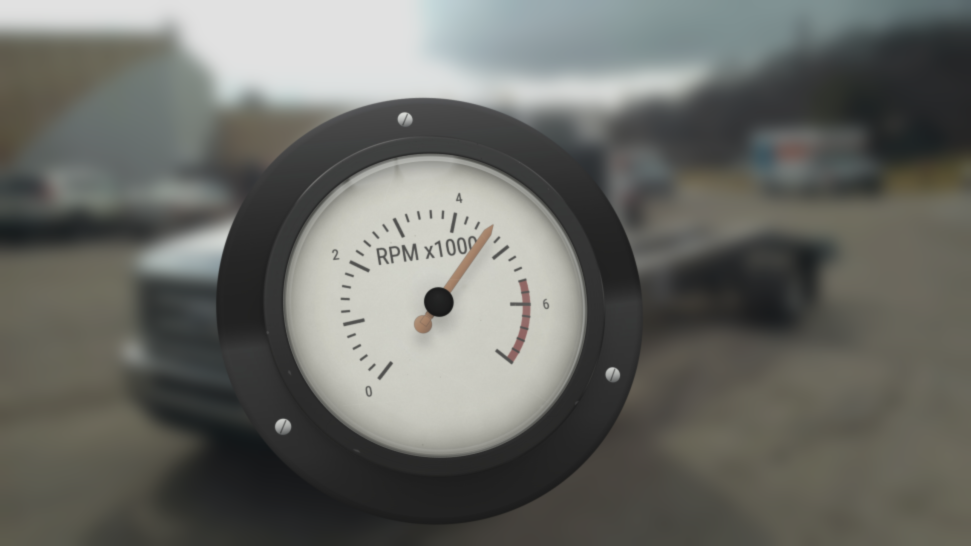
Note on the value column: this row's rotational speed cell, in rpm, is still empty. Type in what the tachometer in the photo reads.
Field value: 4600 rpm
